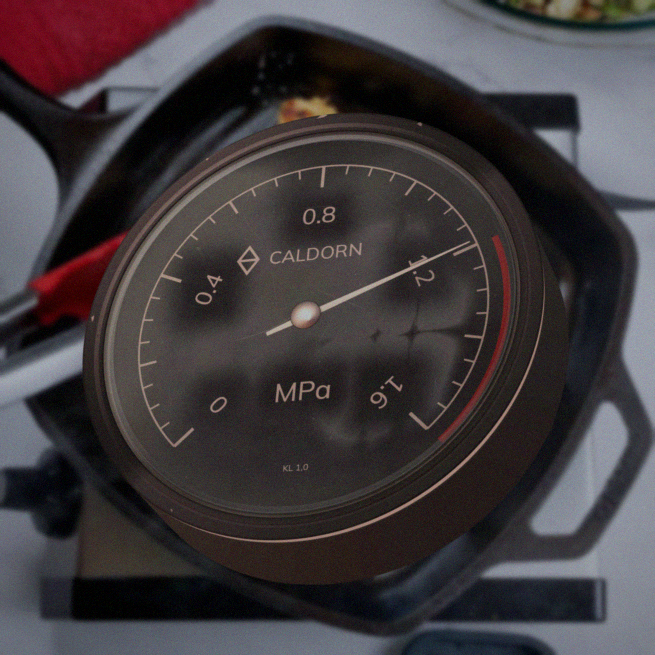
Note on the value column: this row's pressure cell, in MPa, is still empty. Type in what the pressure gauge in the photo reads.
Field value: 1.2 MPa
